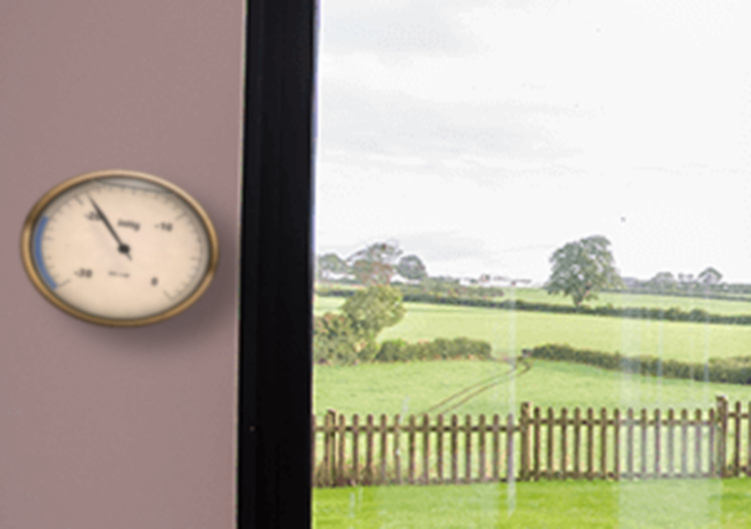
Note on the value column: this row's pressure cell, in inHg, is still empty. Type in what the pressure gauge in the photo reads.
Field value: -19 inHg
